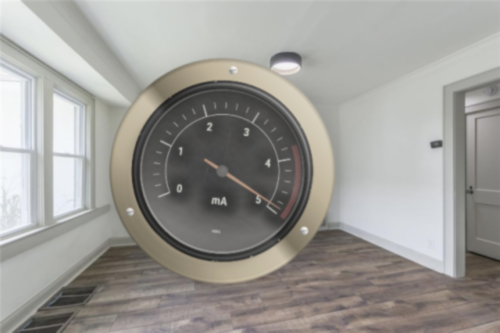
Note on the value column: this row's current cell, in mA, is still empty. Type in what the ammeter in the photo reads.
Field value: 4.9 mA
